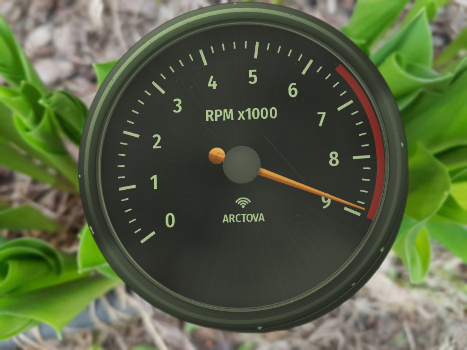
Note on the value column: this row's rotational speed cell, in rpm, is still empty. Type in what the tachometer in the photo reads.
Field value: 8900 rpm
